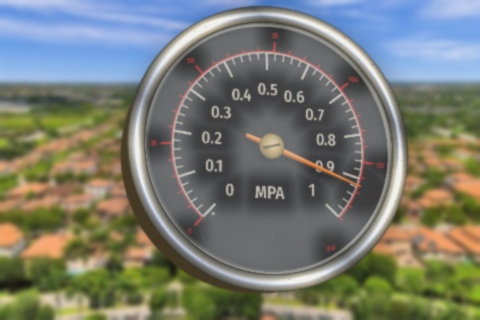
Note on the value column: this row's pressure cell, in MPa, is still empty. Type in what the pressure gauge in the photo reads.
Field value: 0.92 MPa
